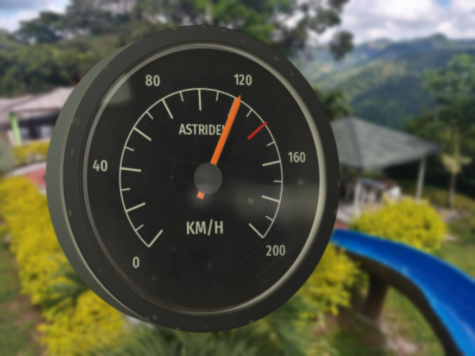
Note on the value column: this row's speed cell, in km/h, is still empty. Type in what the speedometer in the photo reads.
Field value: 120 km/h
